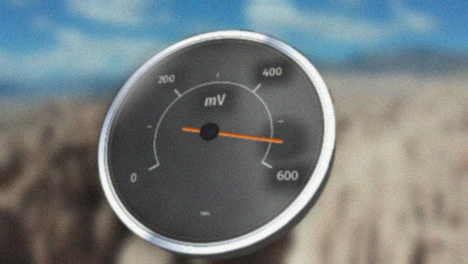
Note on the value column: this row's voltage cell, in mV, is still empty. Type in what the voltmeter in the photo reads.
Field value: 550 mV
